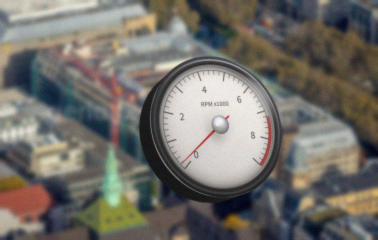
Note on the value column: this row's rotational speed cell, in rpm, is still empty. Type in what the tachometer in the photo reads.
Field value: 200 rpm
